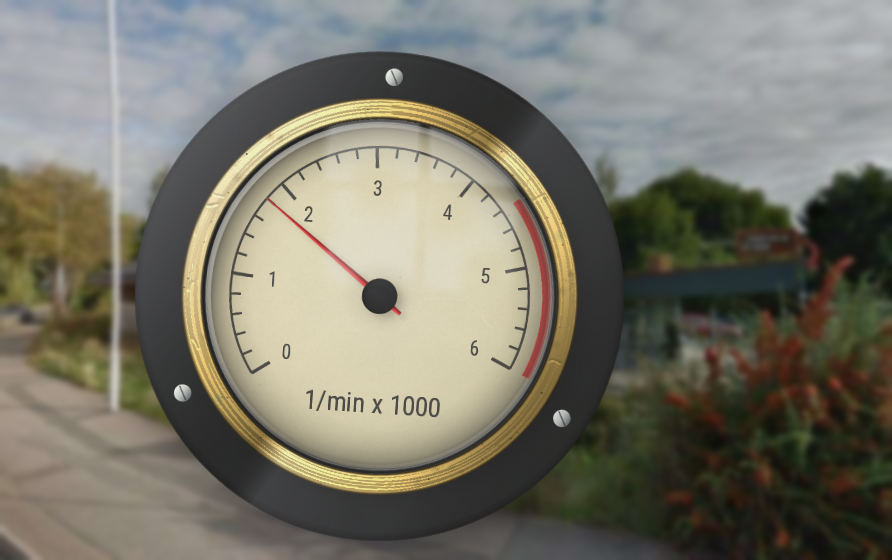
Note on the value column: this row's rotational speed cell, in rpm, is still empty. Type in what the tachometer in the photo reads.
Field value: 1800 rpm
